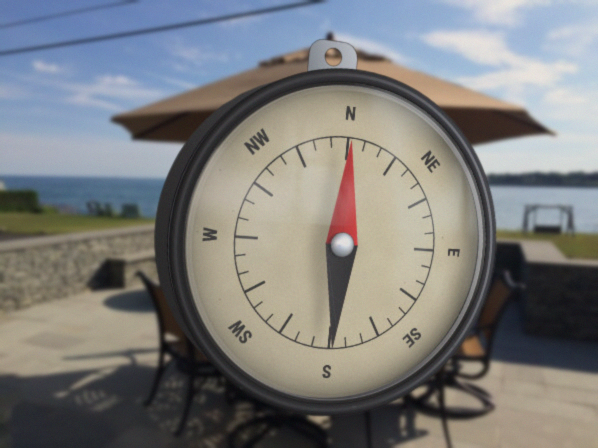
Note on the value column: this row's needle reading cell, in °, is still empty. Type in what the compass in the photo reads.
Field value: 0 °
